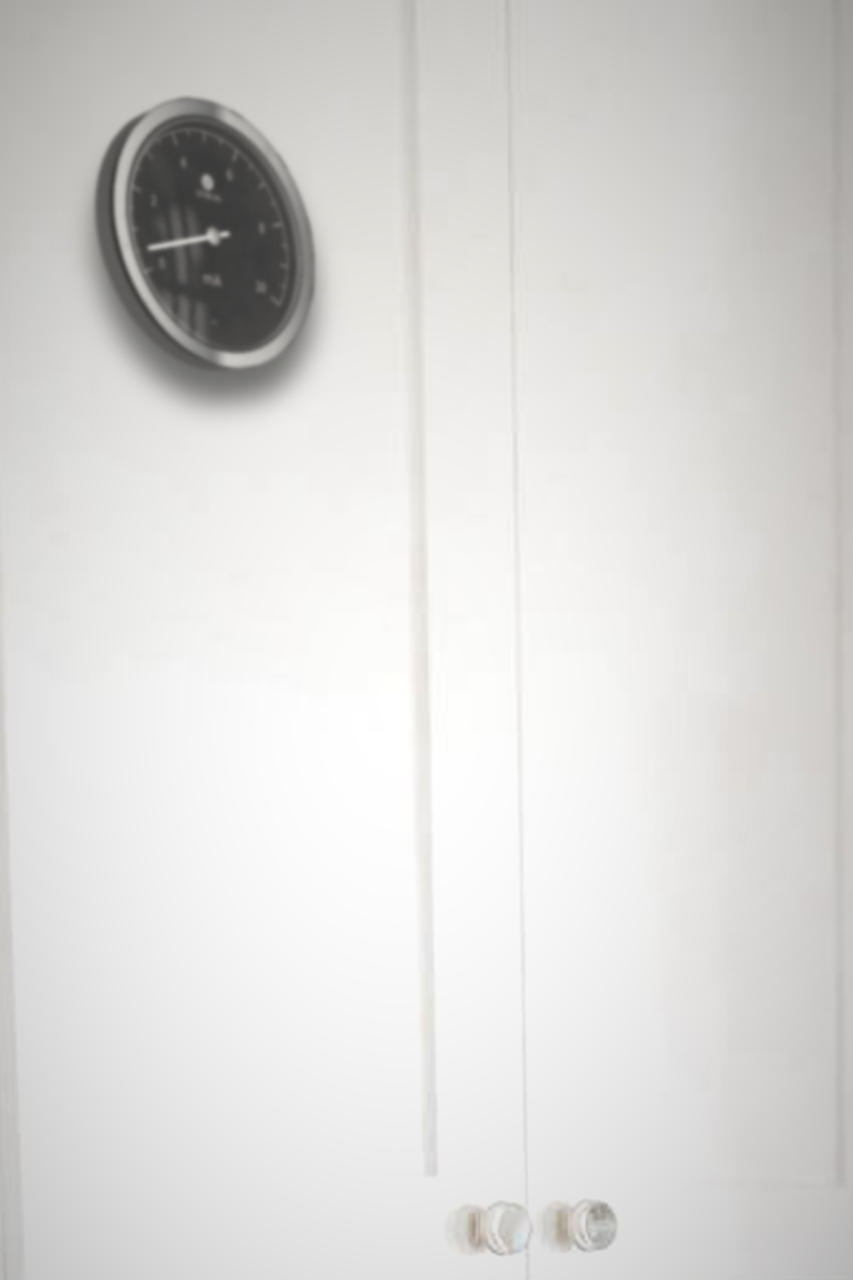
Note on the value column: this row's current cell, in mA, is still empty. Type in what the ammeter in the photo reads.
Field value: 0.5 mA
